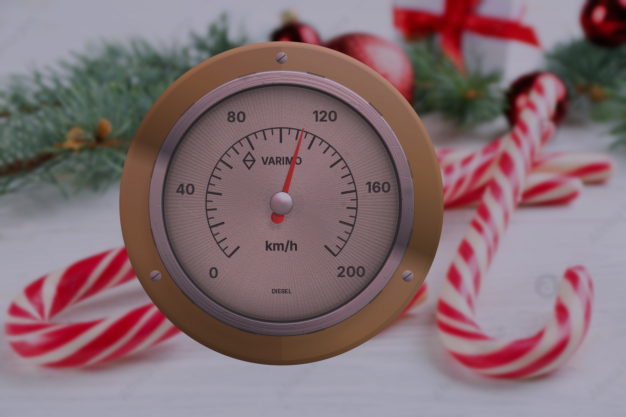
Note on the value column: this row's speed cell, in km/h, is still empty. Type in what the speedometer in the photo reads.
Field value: 112.5 km/h
